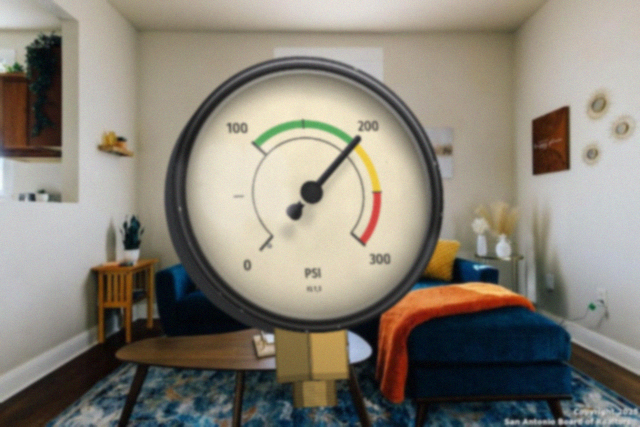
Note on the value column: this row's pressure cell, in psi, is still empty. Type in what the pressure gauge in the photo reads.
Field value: 200 psi
